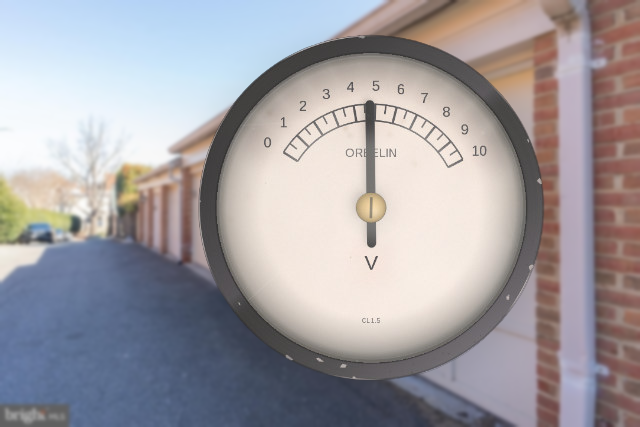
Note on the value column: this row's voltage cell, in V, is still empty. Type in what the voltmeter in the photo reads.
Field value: 4.75 V
